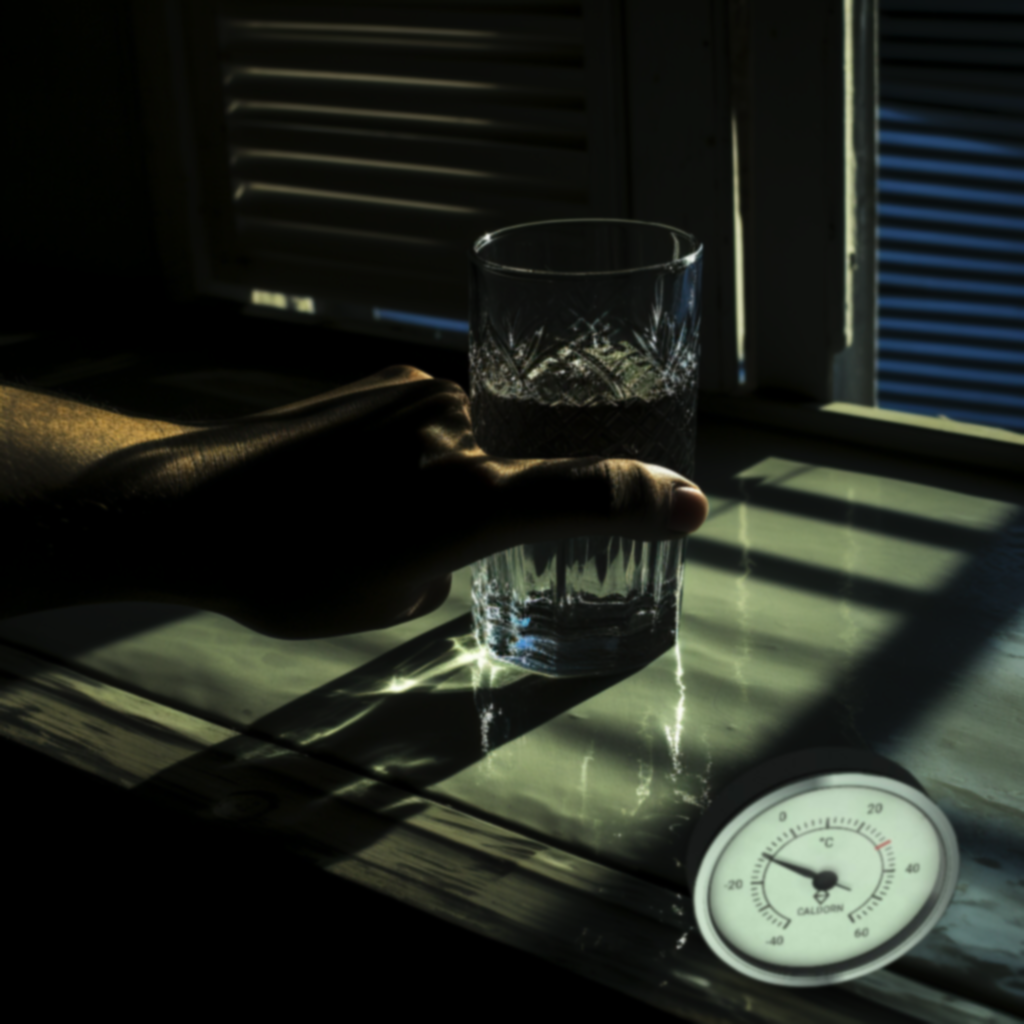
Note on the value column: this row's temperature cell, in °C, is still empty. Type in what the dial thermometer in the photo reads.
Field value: -10 °C
